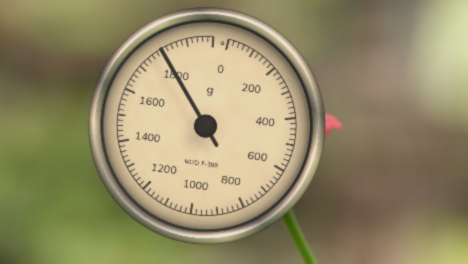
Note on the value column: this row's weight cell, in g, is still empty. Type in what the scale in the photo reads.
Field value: 1800 g
